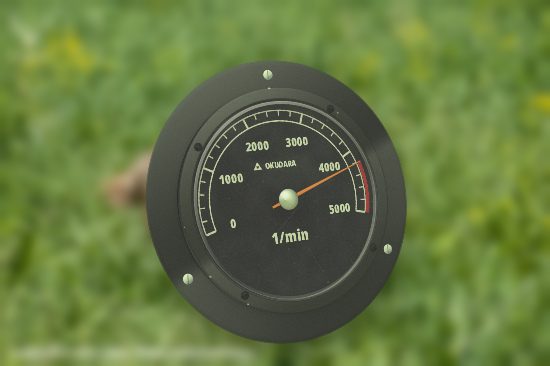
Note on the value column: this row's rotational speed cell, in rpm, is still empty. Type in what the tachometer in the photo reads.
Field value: 4200 rpm
